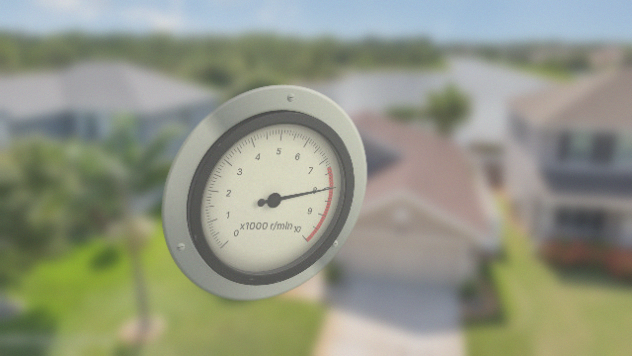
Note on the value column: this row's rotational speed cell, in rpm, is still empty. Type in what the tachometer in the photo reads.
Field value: 8000 rpm
